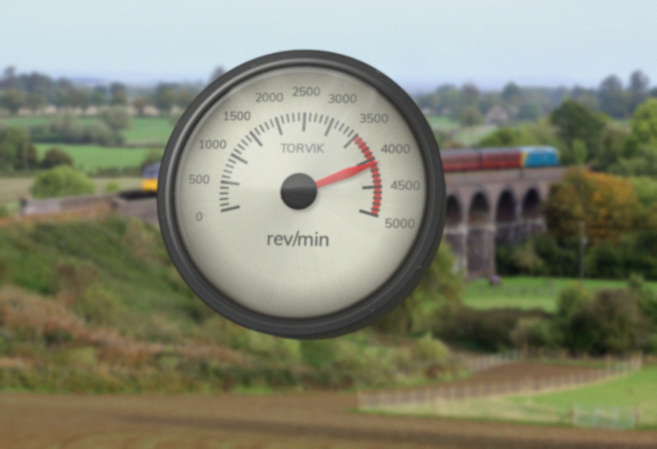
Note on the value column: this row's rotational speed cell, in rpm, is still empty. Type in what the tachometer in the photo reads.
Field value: 4100 rpm
